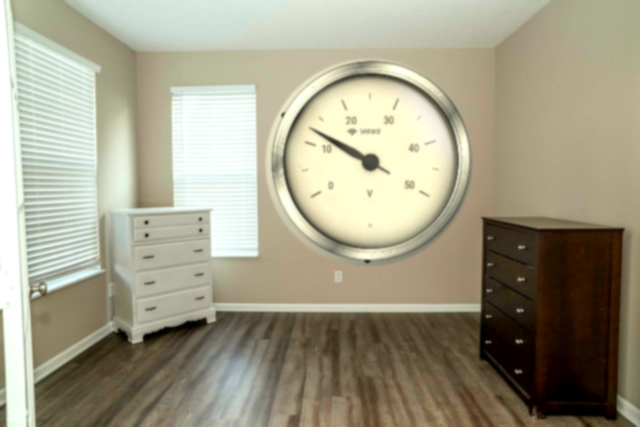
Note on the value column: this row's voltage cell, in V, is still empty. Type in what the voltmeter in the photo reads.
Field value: 12.5 V
